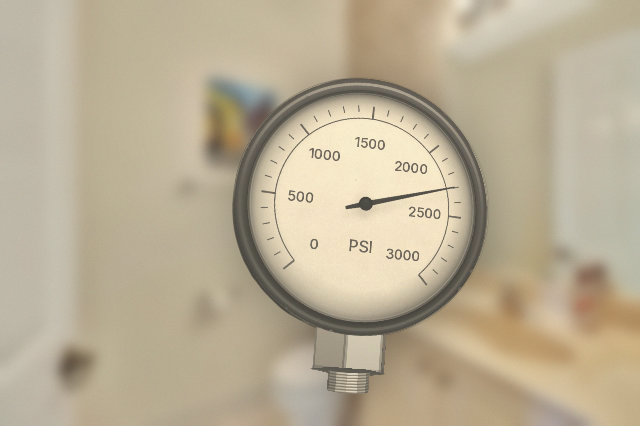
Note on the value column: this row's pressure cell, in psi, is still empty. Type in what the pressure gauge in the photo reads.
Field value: 2300 psi
